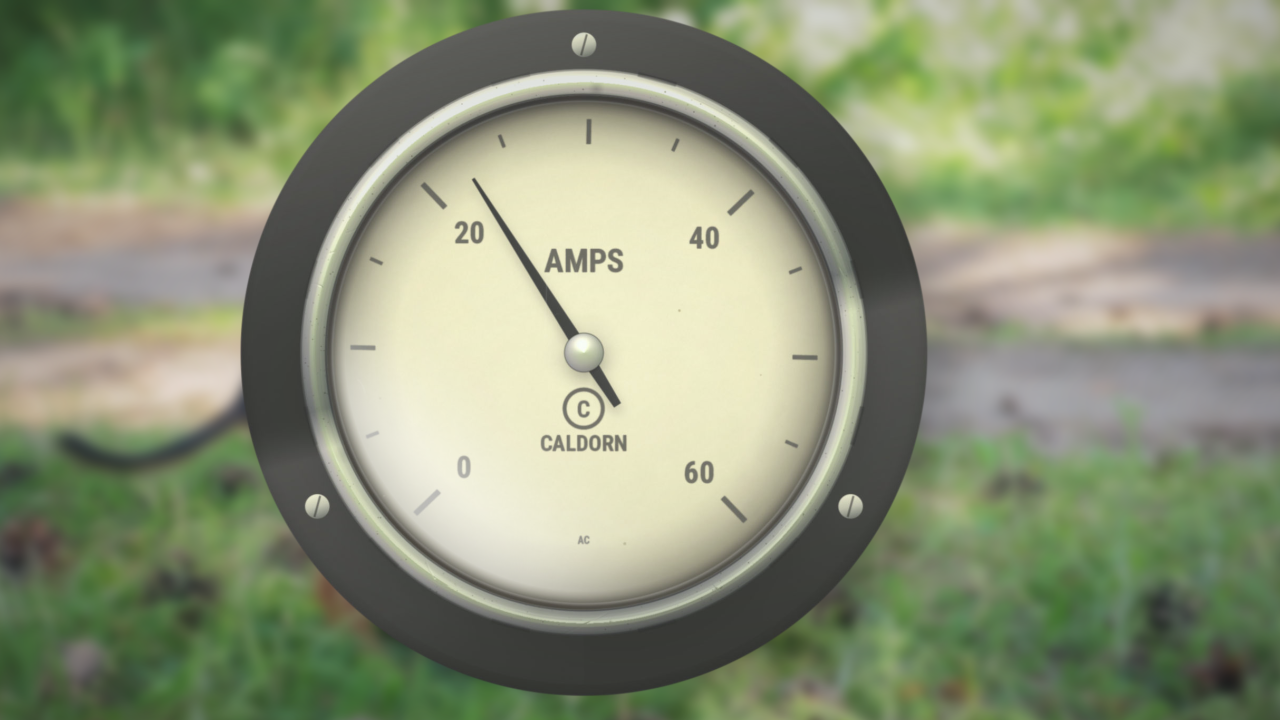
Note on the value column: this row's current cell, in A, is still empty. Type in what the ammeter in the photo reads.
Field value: 22.5 A
